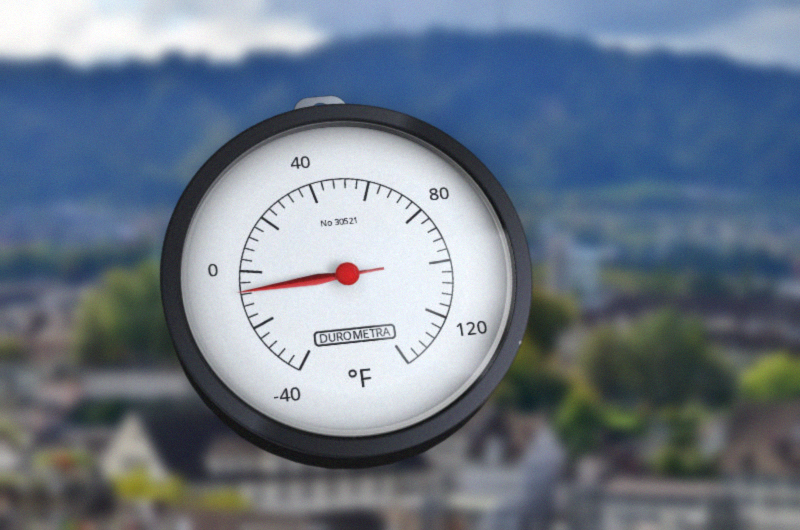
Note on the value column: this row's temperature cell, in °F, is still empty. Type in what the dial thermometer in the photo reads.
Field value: -8 °F
